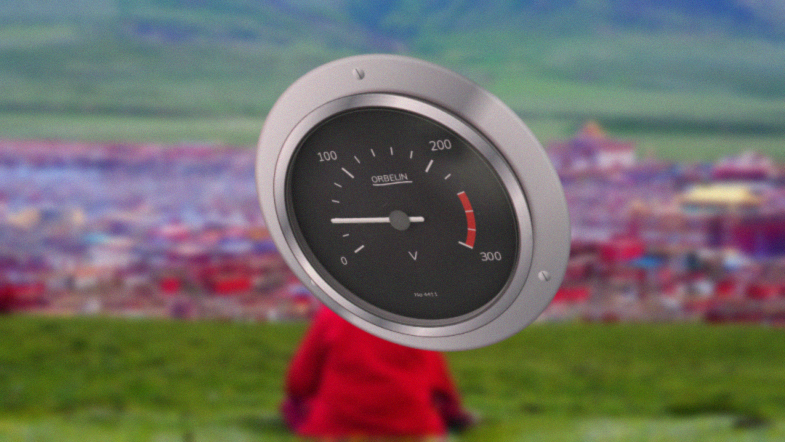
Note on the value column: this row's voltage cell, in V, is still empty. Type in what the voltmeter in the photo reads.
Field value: 40 V
